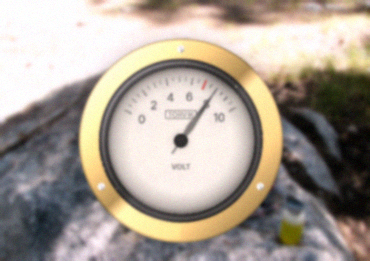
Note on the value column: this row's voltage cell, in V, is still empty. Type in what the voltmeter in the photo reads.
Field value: 8 V
